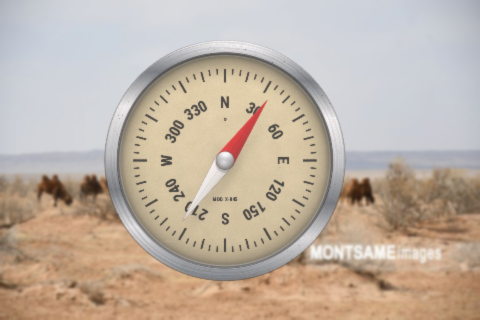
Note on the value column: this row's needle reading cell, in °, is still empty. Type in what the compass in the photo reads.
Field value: 35 °
